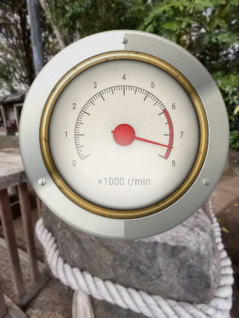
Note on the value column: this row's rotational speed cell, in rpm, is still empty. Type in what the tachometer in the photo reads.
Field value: 7500 rpm
